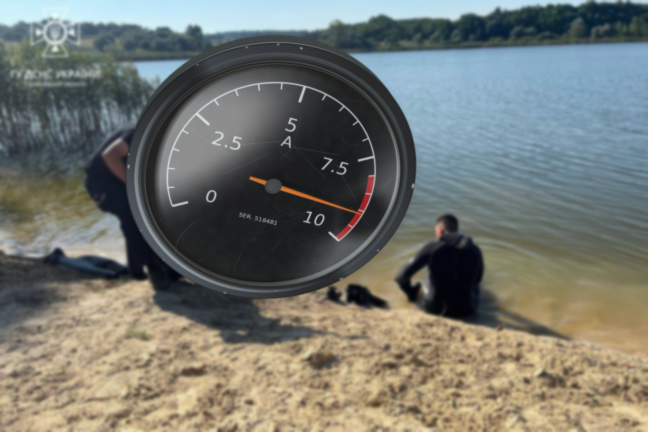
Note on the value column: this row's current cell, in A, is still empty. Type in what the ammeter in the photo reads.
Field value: 9 A
